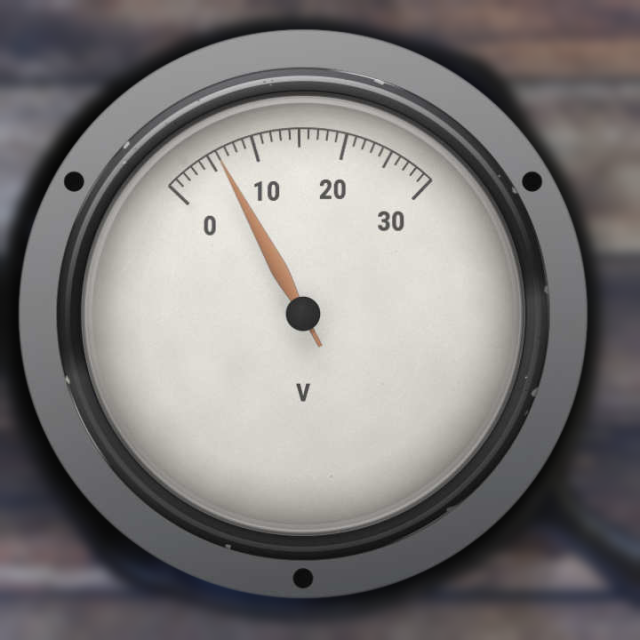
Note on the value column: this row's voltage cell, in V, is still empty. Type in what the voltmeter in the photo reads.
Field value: 6 V
